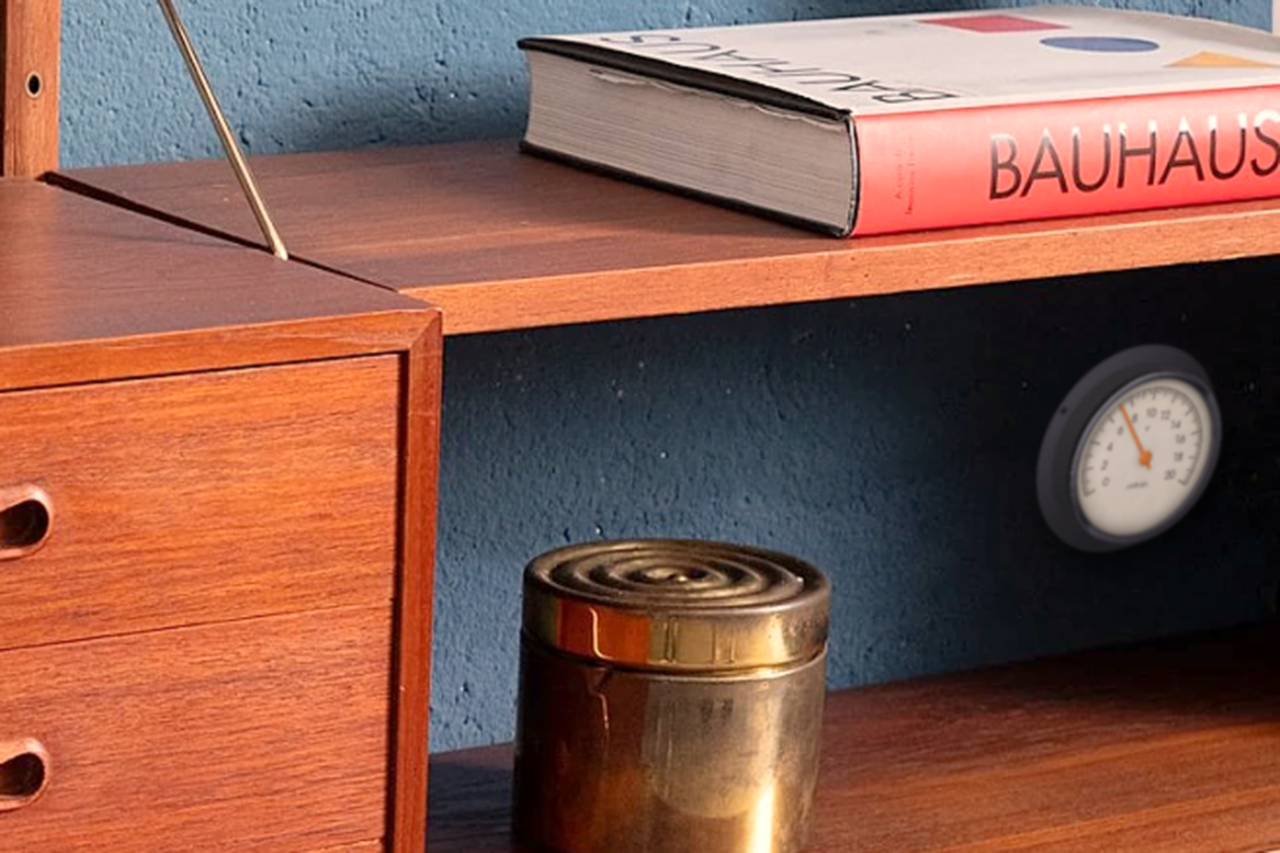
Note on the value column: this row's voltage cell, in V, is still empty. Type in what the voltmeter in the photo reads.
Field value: 7 V
